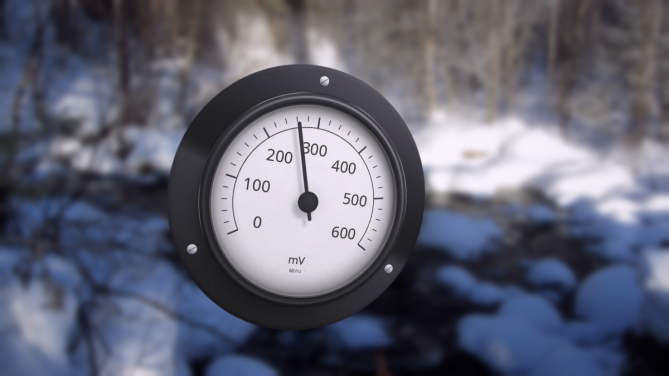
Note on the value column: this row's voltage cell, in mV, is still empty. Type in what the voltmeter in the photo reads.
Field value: 260 mV
